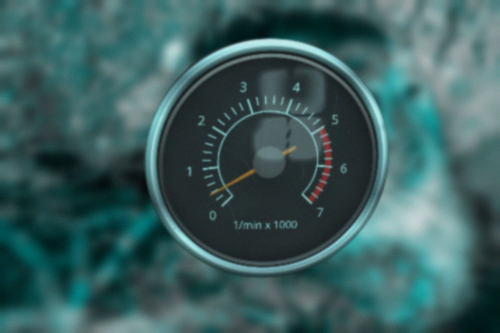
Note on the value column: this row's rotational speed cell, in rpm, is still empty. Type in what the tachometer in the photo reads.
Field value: 400 rpm
